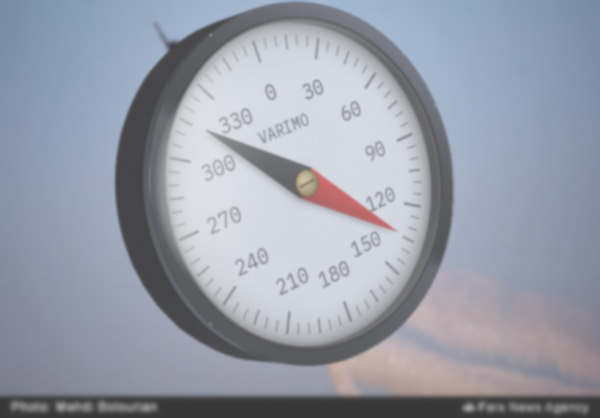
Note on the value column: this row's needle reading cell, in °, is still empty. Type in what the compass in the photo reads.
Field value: 135 °
